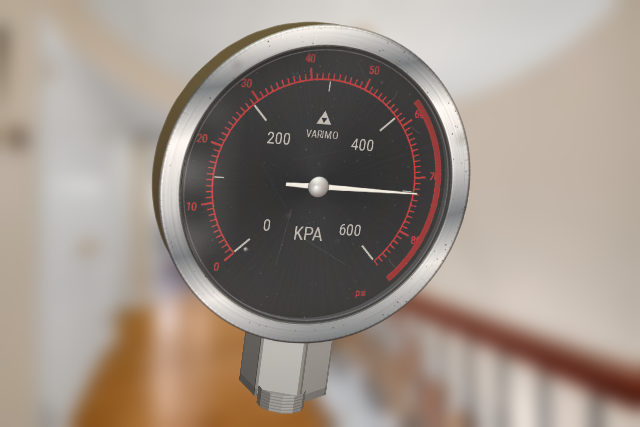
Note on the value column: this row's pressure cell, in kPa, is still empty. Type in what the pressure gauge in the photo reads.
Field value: 500 kPa
